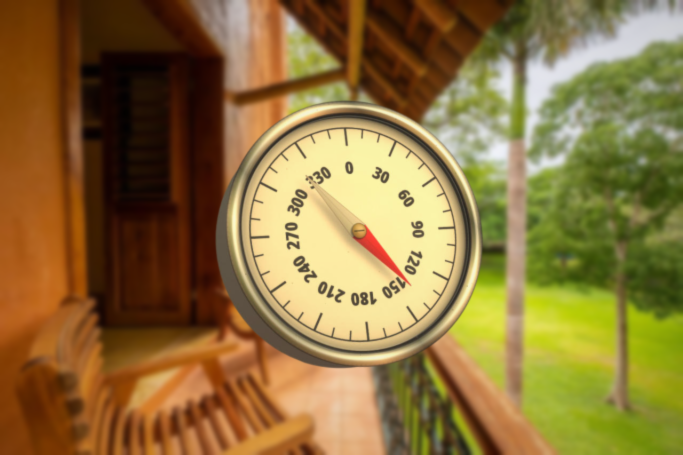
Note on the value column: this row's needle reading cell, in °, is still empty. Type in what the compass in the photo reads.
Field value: 140 °
